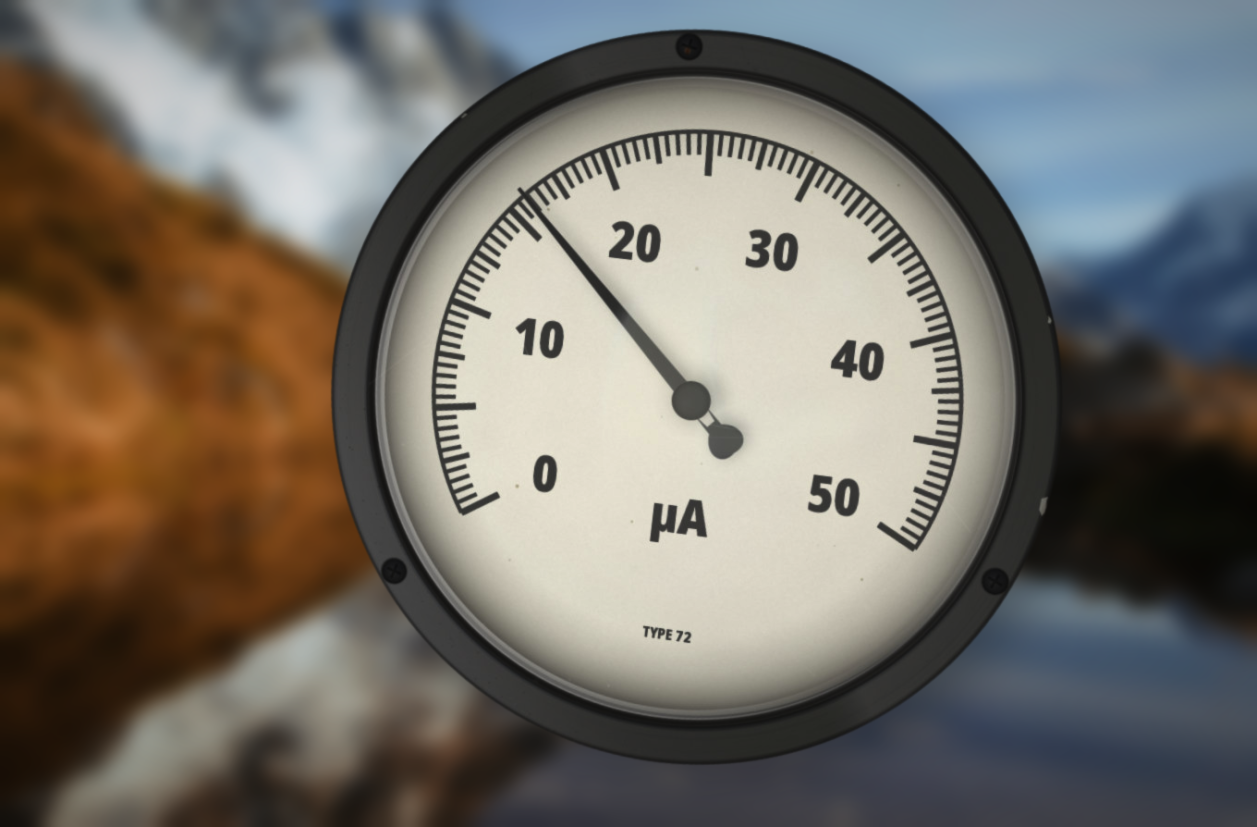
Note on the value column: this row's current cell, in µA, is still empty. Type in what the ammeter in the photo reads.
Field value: 16 µA
